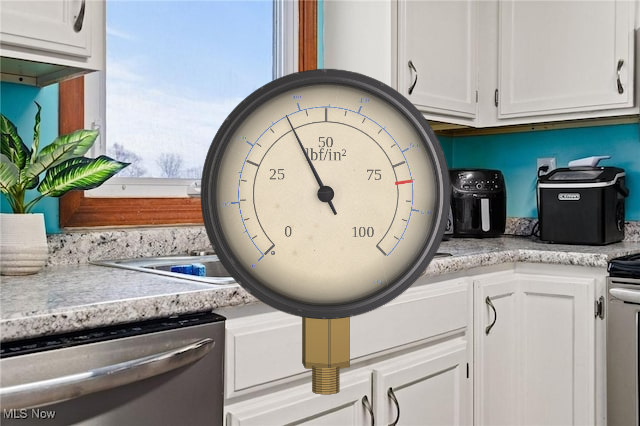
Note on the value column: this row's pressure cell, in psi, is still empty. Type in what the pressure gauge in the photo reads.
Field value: 40 psi
